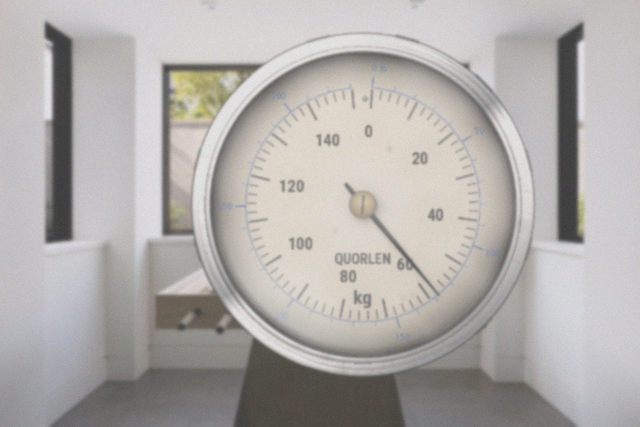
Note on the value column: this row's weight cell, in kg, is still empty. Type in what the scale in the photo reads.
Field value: 58 kg
